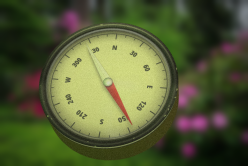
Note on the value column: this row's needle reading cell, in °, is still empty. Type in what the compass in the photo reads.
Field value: 145 °
